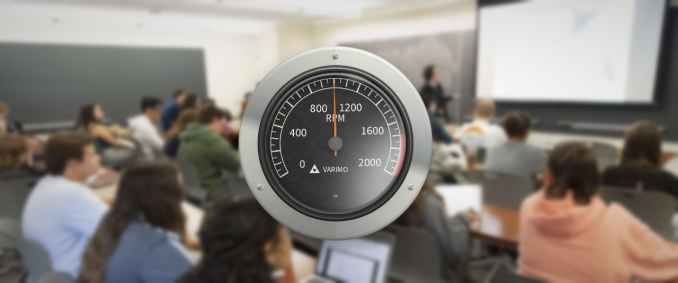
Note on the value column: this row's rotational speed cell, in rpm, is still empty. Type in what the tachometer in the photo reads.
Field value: 1000 rpm
